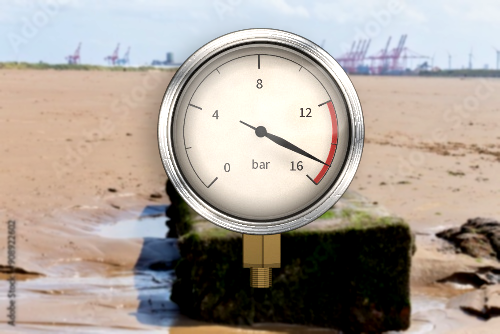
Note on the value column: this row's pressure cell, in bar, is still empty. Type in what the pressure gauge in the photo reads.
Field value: 15 bar
